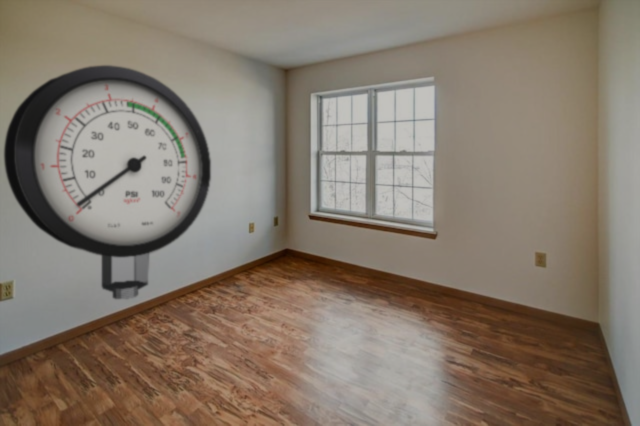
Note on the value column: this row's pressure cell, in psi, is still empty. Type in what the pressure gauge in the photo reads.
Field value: 2 psi
